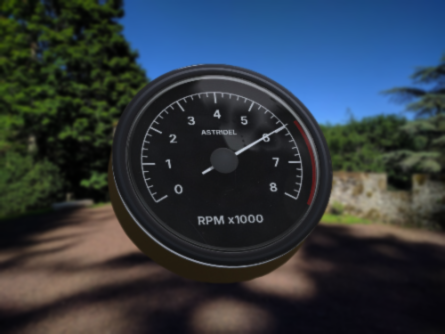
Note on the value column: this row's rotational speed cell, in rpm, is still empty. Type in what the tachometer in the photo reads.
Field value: 6000 rpm
